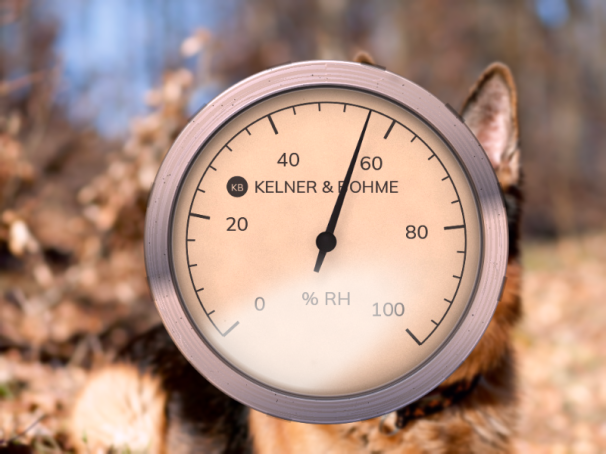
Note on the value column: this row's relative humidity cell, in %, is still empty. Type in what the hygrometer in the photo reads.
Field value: 56 %
